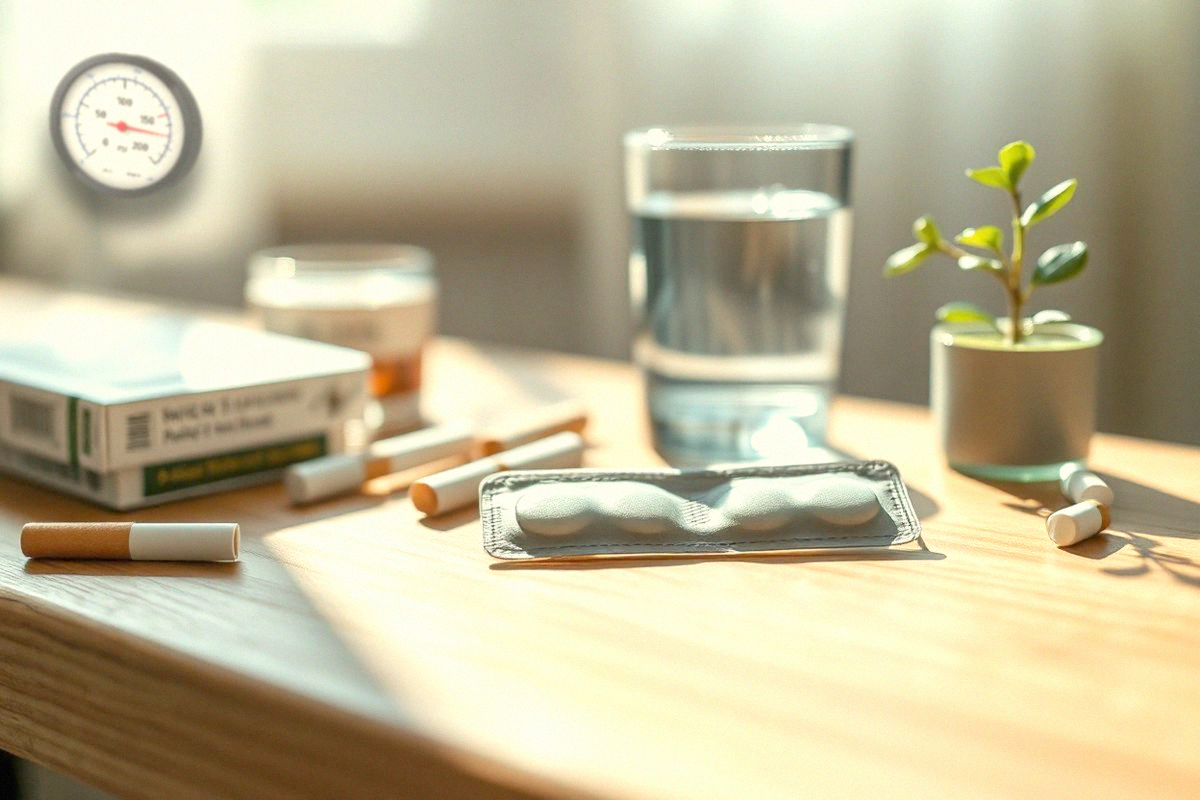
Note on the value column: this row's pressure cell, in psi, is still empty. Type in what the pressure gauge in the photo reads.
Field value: 170 psi
